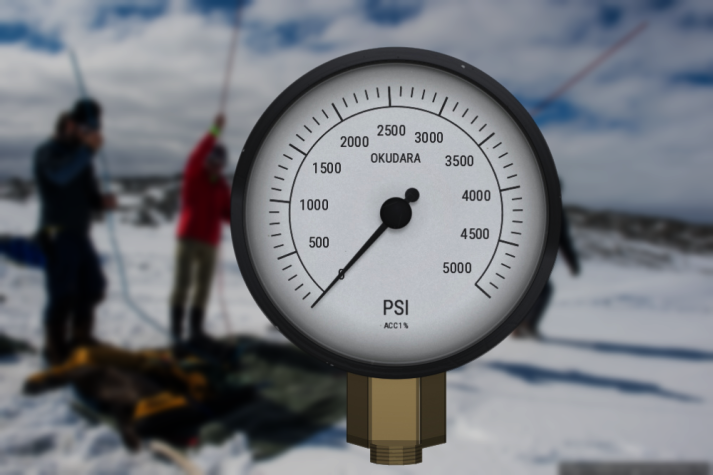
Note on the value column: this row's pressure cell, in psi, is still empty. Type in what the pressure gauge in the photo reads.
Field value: 0 psi
